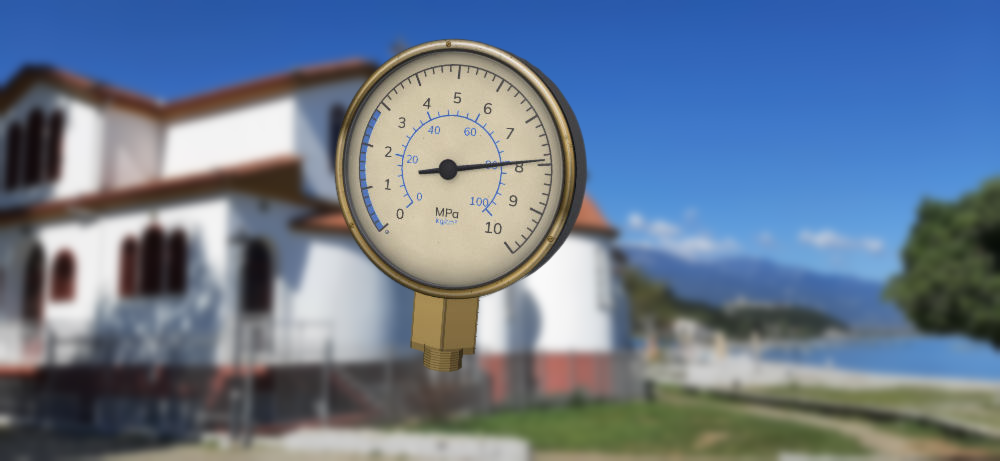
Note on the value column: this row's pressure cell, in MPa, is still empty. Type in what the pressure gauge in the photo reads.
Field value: 7.9 MPa
